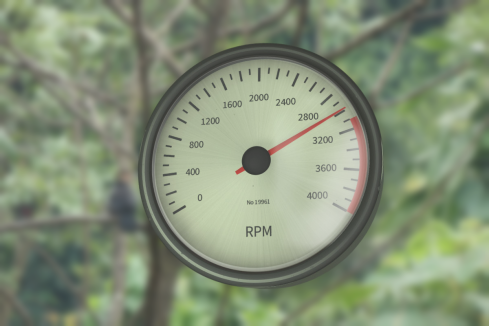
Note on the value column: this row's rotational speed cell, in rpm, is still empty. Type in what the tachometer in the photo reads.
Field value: 3000 rpm
